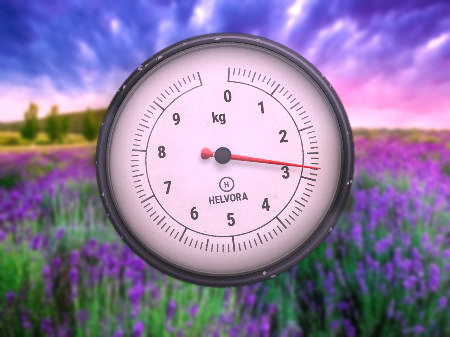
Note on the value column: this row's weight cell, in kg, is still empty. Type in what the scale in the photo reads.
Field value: 2.8 kg
